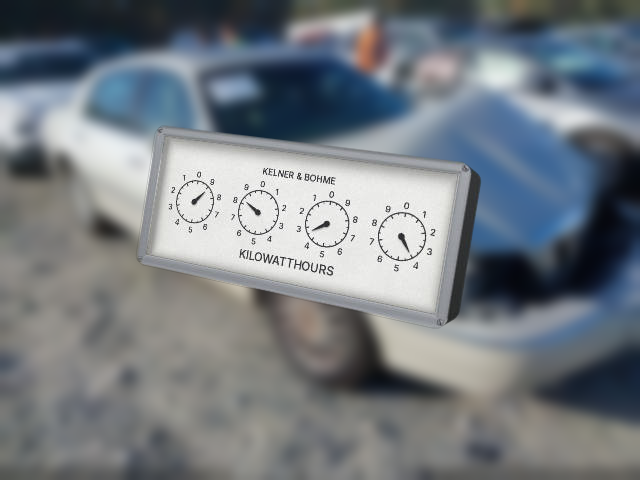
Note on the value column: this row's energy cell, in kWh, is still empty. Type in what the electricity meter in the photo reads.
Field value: 8834 kWh
